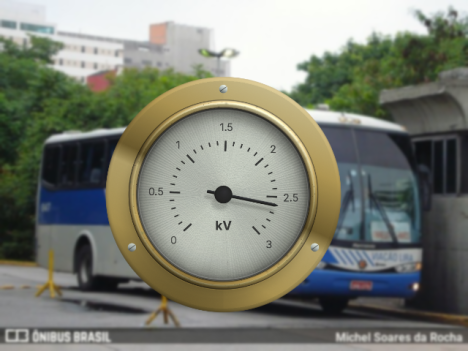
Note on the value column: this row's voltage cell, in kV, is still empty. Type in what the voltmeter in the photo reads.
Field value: 2.6 kV
